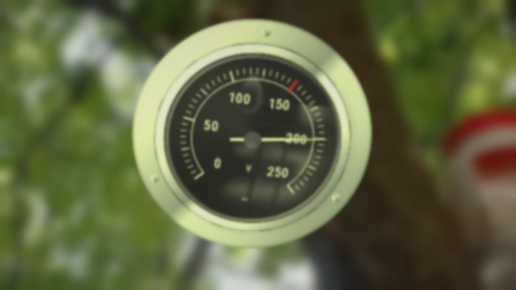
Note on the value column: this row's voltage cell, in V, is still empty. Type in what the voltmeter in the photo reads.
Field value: 200 V
